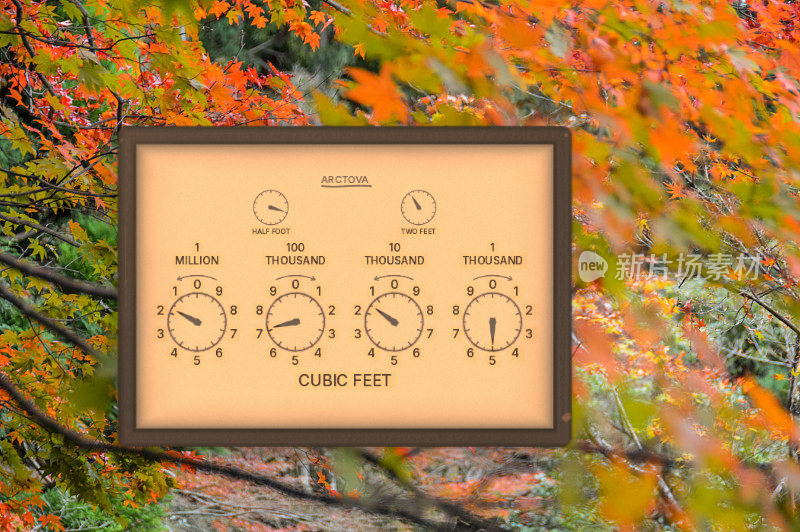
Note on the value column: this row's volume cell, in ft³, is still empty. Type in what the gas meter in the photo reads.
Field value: 171500 ft³
